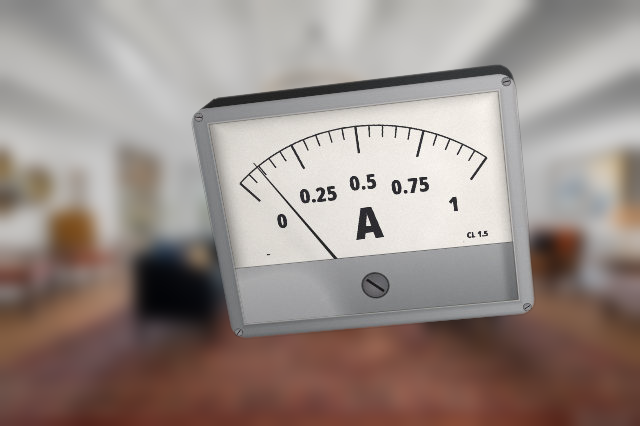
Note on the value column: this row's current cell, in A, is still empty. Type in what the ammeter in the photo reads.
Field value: 0.1 A
